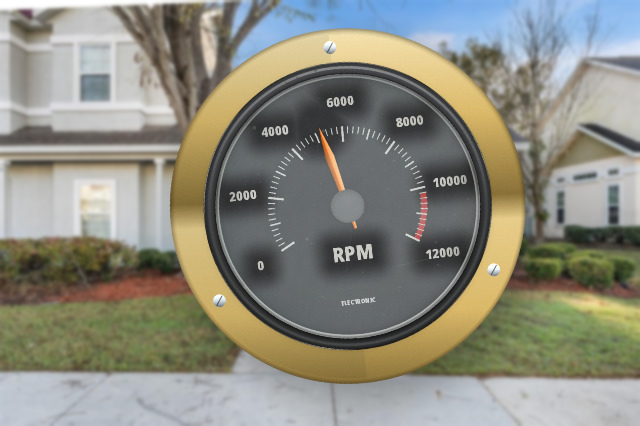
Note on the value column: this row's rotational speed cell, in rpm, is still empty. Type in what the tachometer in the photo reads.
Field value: 5200 rpm
